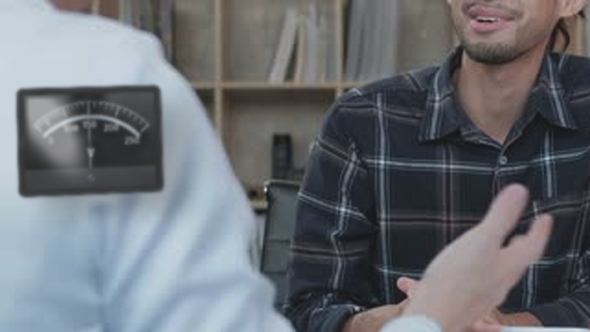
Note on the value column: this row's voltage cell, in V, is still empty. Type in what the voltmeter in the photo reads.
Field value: 150 V
